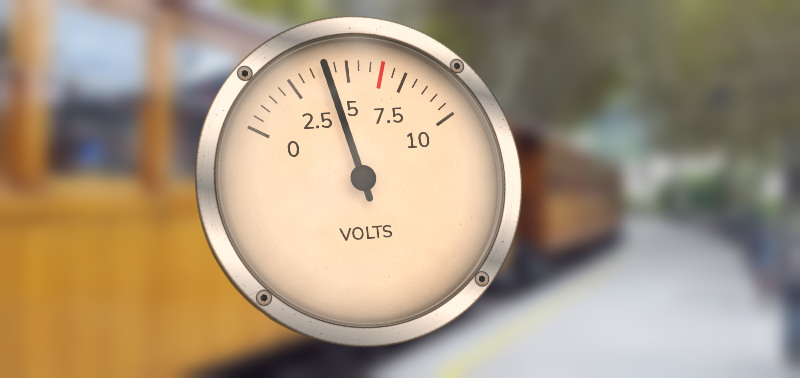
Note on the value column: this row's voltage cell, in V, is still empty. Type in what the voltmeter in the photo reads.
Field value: 4 V
